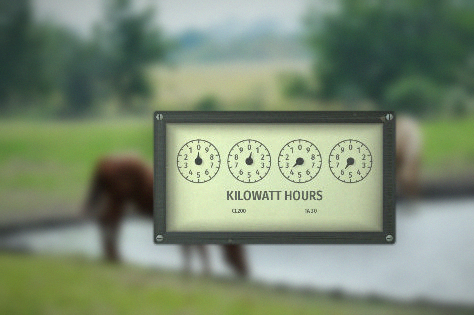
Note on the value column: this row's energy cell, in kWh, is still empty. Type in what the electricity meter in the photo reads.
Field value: 36 kWh
